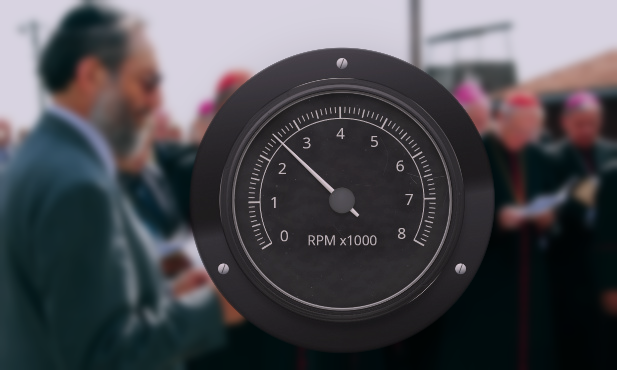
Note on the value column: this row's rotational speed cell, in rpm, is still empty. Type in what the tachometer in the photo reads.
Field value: 2500 rpm
